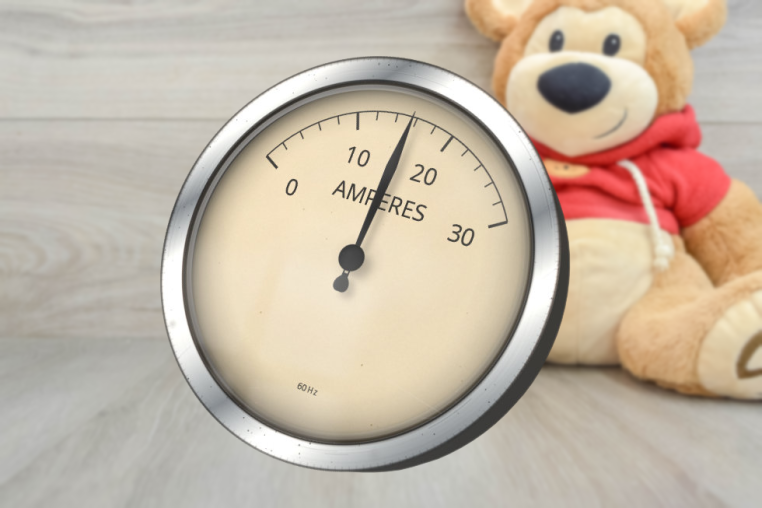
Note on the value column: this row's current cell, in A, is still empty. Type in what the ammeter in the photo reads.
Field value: 16 A
